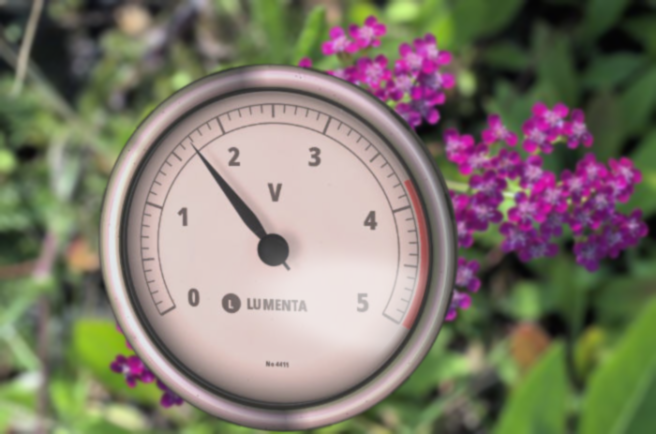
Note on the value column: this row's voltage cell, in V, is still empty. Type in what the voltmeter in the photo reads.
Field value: 1.7 V
